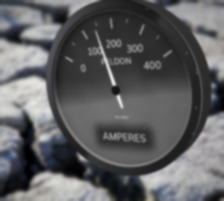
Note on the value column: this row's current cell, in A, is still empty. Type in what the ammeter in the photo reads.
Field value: 150 A
